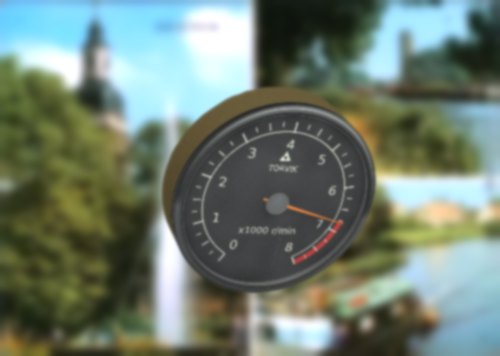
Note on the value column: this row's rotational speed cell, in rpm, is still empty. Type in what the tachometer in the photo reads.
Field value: 6750 rpm
